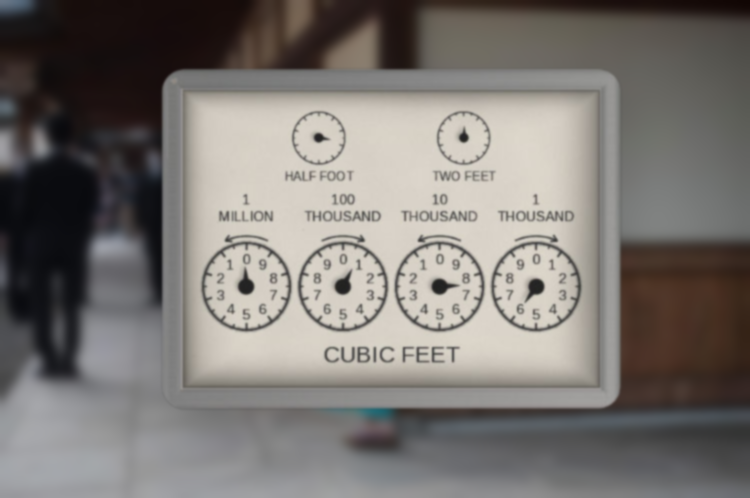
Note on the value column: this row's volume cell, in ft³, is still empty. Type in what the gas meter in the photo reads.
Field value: 7600 ft³
